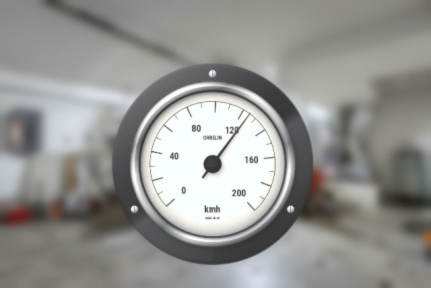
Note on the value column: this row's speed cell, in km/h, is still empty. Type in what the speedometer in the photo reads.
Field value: 125 km/h
